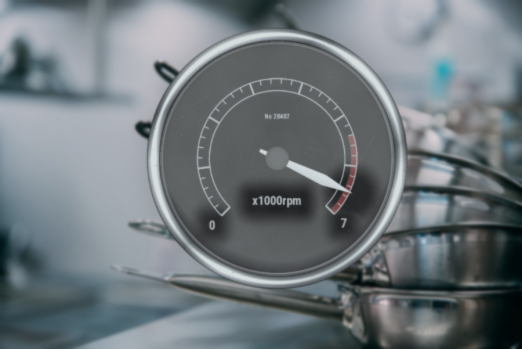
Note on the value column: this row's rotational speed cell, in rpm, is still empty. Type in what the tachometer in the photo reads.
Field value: 6500 rpm
